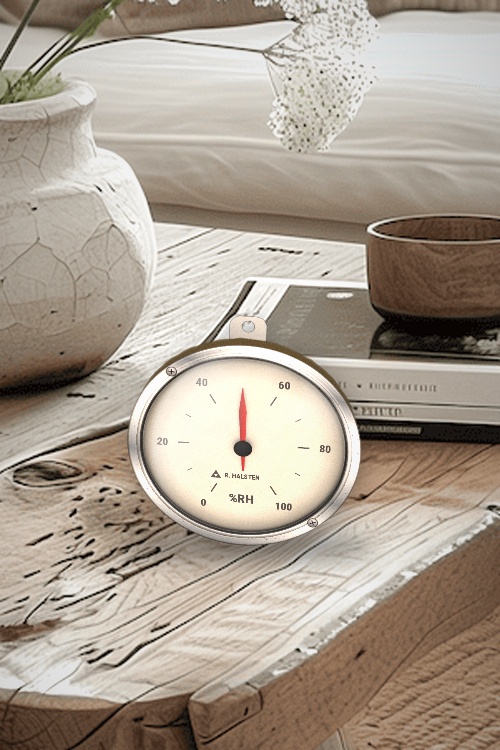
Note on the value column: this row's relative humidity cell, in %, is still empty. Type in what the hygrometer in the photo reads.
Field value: 50 %
